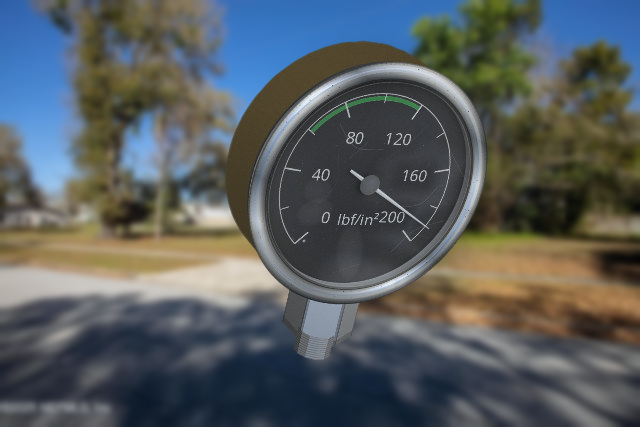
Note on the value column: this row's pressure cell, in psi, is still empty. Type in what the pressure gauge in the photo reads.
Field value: 190 psi
